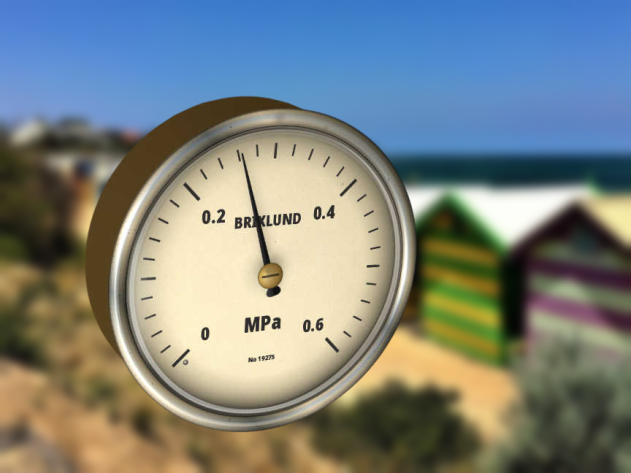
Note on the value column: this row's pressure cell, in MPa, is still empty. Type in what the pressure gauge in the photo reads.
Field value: 0.26 MPa
